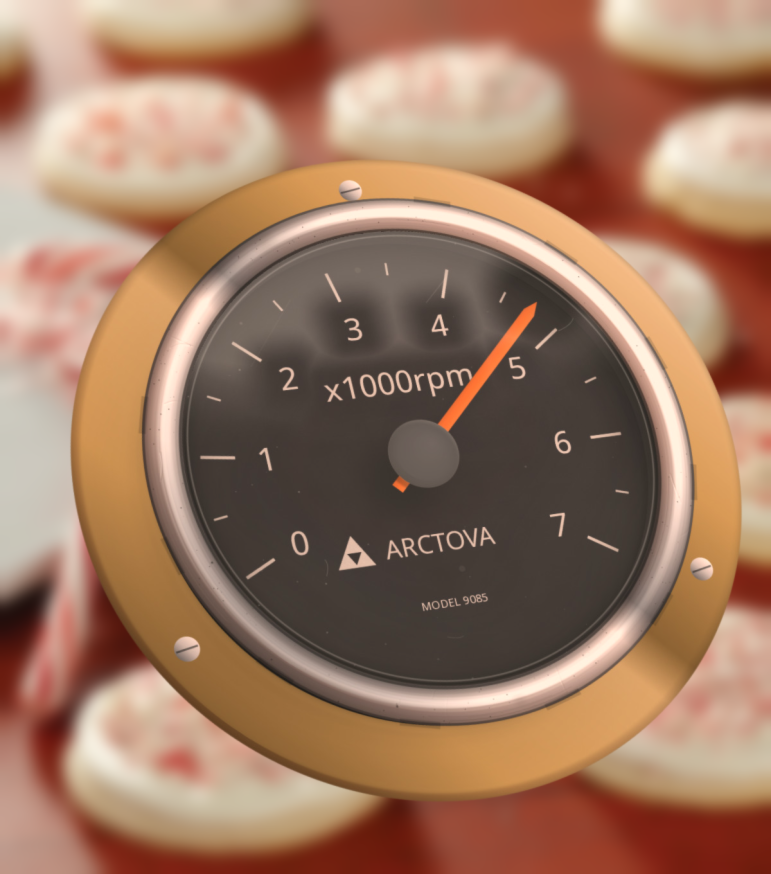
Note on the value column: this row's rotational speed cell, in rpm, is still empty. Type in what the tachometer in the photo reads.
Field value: 4750 rpm
